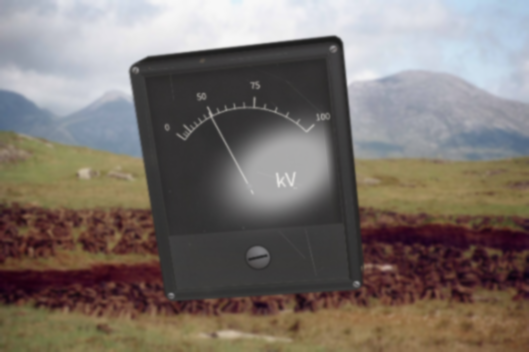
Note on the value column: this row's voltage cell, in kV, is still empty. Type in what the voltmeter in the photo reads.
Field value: 50 kV
